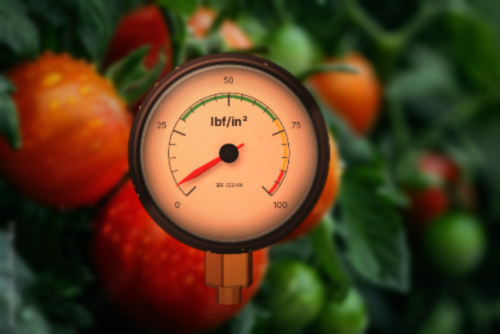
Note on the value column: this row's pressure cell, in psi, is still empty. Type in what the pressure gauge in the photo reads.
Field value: 5 psi
